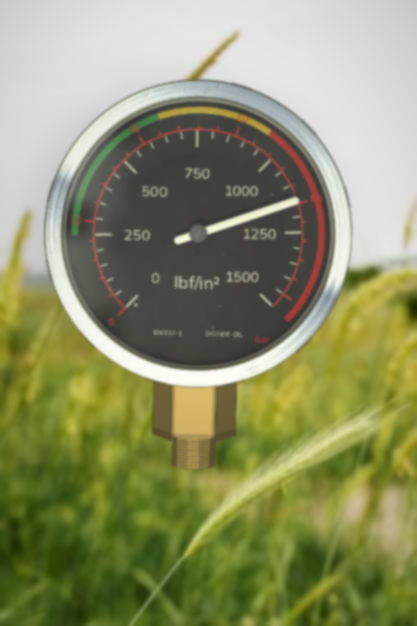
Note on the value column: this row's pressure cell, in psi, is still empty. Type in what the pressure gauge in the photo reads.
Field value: 1150 psi
